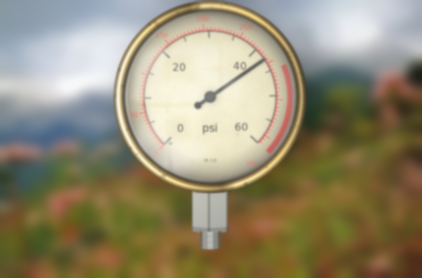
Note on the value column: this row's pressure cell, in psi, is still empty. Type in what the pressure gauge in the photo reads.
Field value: 42.5 psi
